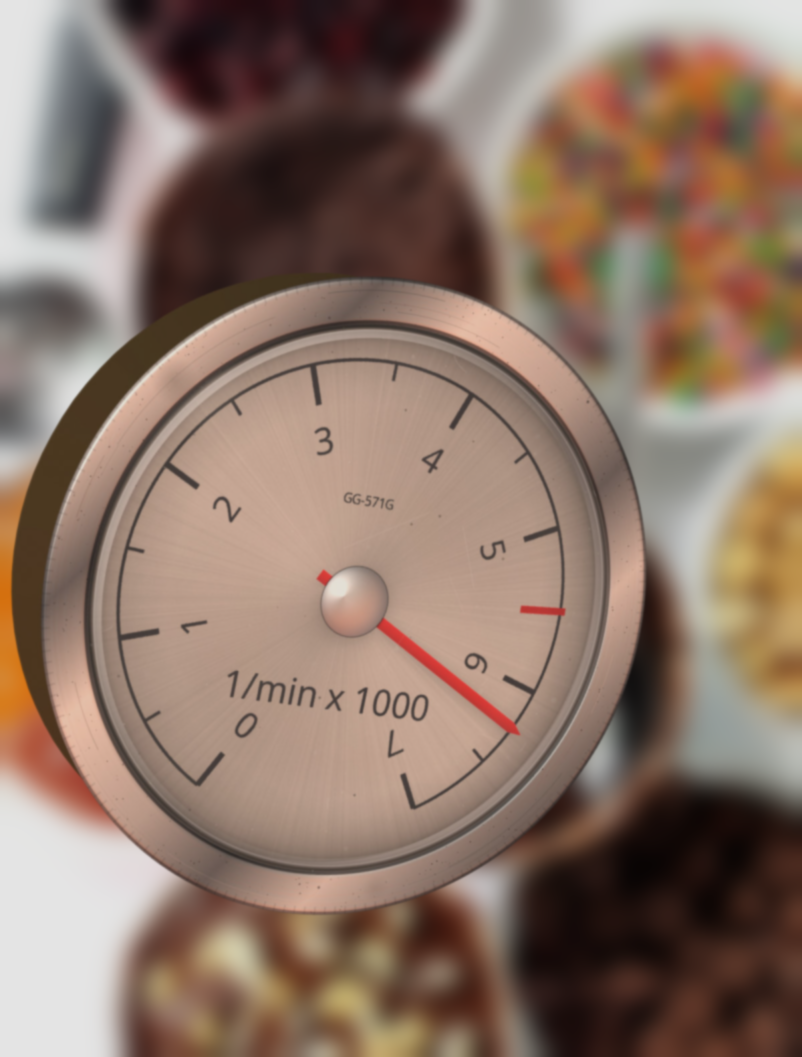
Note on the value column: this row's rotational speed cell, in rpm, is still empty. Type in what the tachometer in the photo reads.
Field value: 6250 rpm
